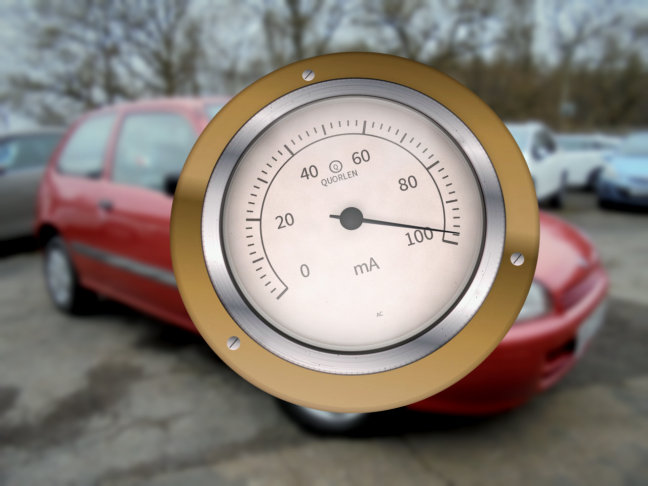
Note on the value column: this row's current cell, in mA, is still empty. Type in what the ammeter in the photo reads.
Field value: 98 mA
